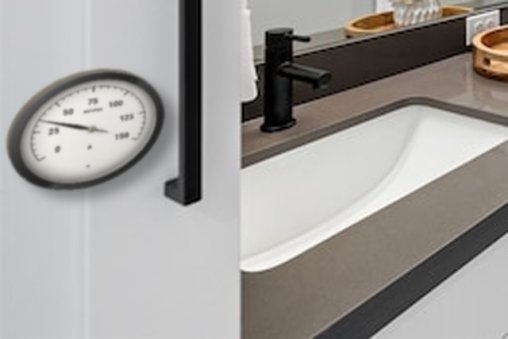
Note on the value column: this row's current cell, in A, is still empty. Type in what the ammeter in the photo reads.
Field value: 35 A
